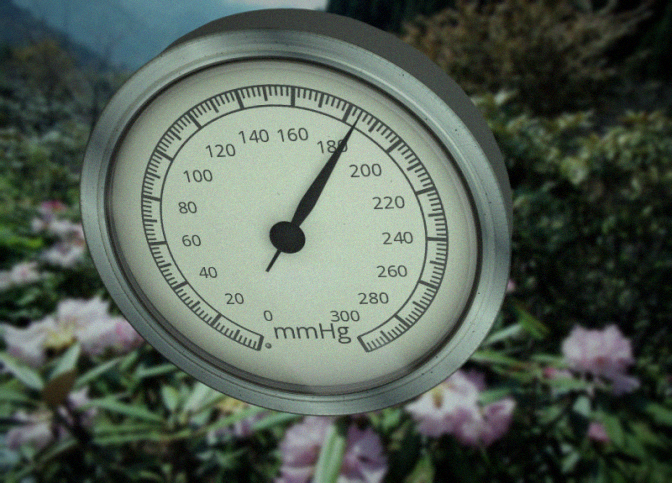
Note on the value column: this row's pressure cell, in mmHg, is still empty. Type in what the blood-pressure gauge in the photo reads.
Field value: 184 mmHg
